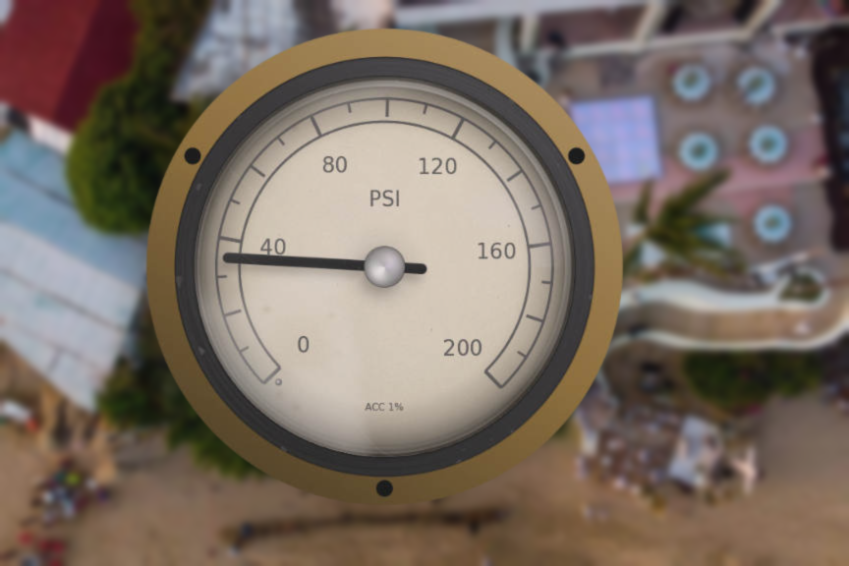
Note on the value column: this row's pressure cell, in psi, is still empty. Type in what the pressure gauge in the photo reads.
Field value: 35 psi
